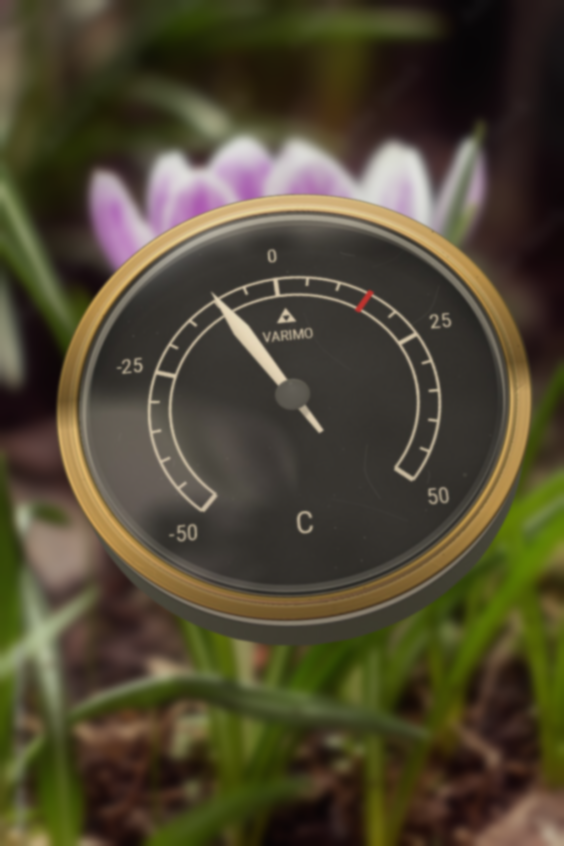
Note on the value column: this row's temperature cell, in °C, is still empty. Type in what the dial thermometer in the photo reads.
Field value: -10 °C
